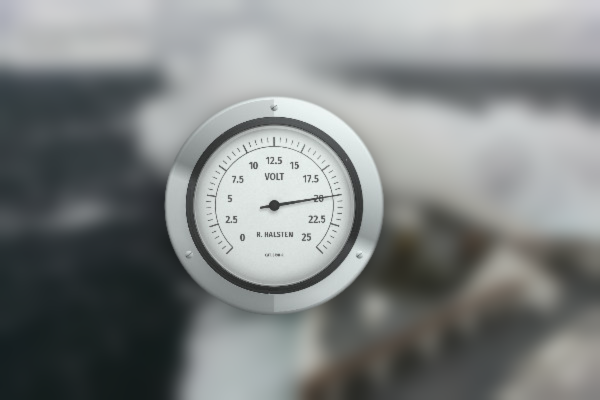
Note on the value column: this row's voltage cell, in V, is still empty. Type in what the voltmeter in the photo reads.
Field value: 20 V
